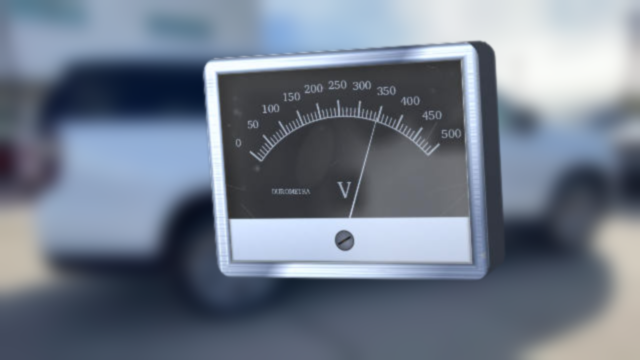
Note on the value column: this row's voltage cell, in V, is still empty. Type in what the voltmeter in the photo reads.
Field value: 350 V
